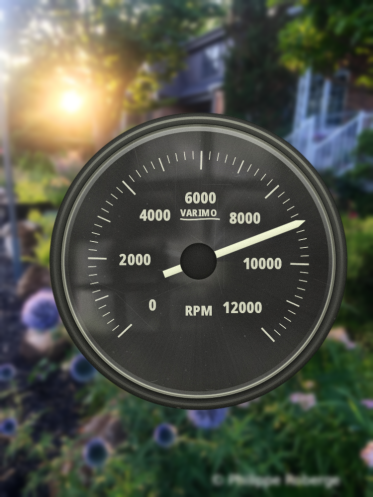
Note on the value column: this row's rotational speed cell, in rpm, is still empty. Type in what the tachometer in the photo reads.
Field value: 9000 rpm
